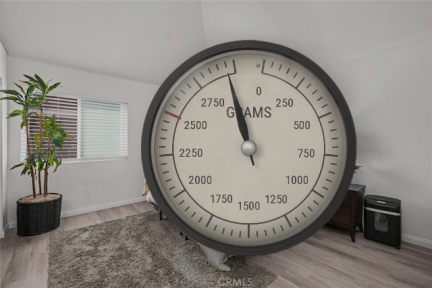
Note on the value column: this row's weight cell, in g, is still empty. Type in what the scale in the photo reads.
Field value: 2950 g
